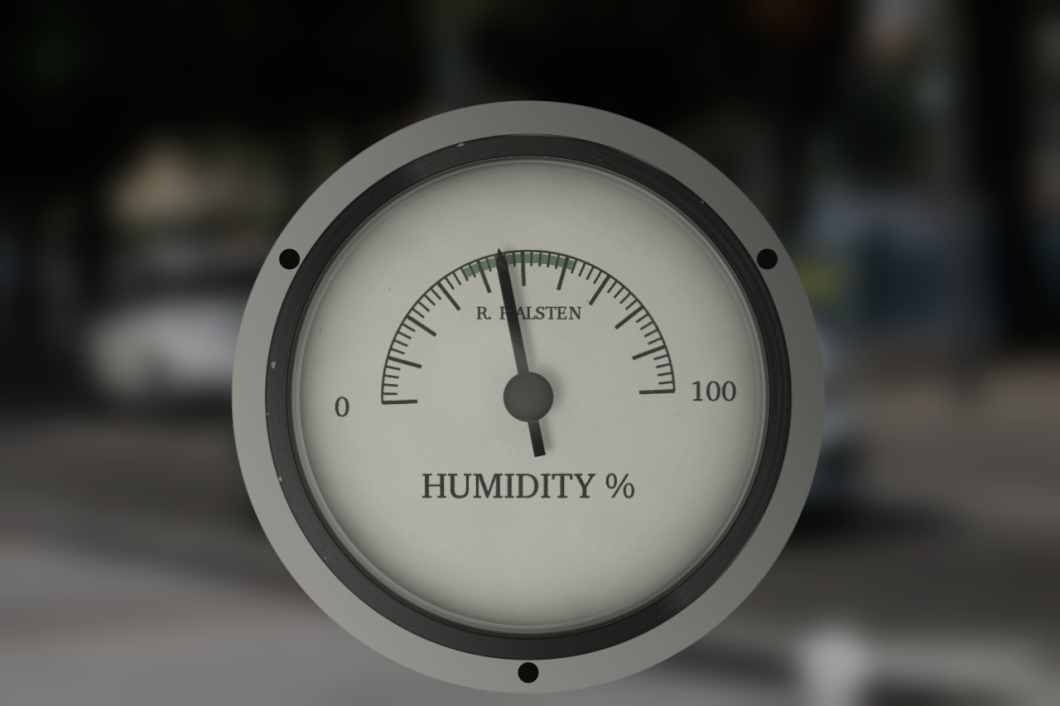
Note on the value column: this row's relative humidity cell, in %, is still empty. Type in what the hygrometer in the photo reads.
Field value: 45 %
